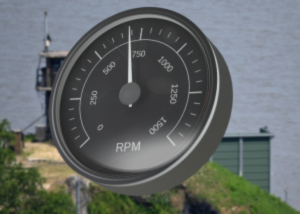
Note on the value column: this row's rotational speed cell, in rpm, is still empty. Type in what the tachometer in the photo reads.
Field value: 700 rpm
